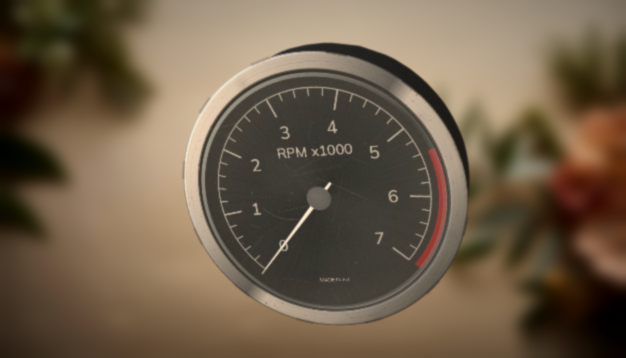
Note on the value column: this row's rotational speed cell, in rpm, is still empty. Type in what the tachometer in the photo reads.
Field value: 0 rpm
